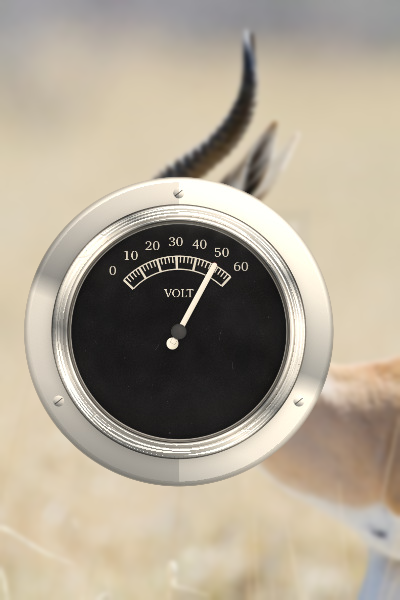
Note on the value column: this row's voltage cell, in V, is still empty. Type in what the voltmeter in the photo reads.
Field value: 50 V
